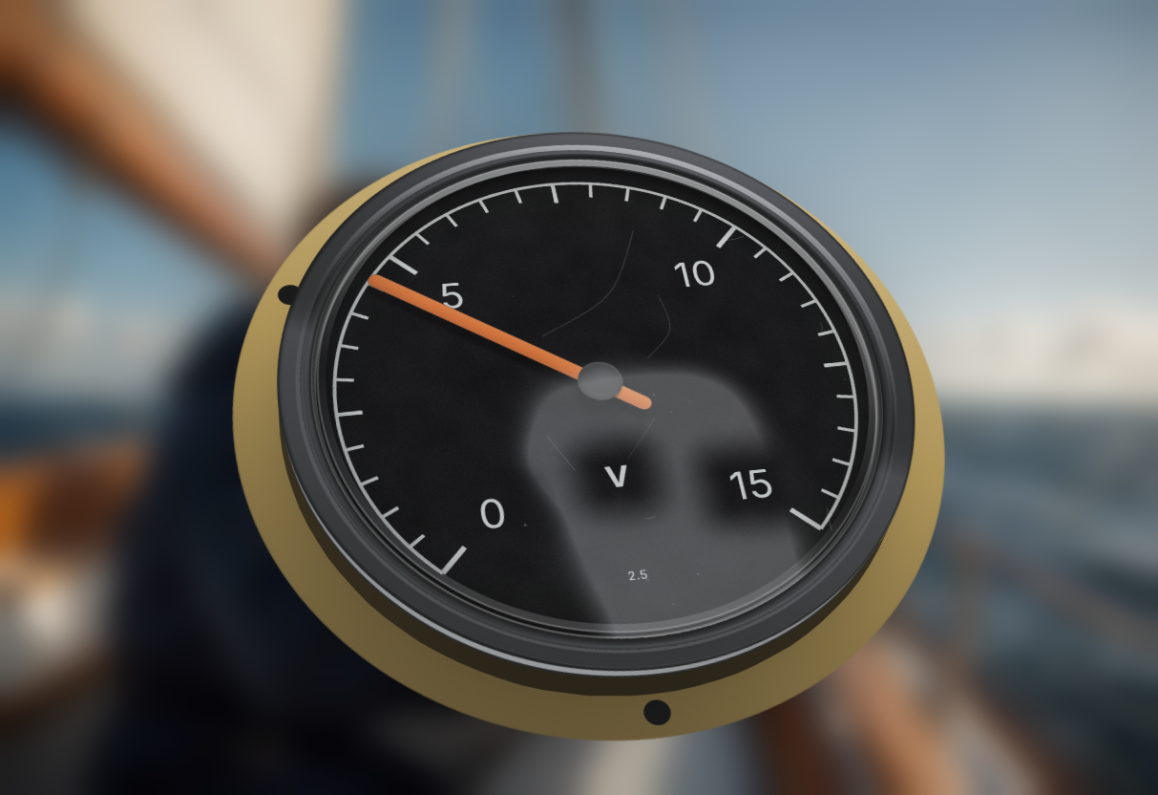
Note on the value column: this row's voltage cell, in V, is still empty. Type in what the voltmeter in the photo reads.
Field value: 4.5 V
